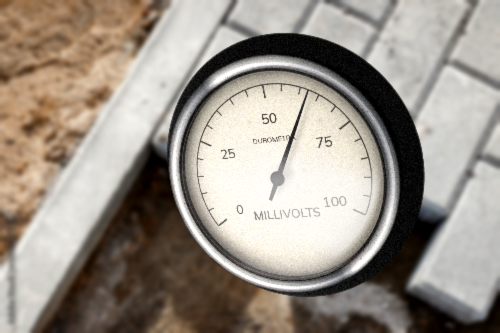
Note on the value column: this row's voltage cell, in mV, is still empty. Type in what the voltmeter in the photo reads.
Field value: 62.5 mV
